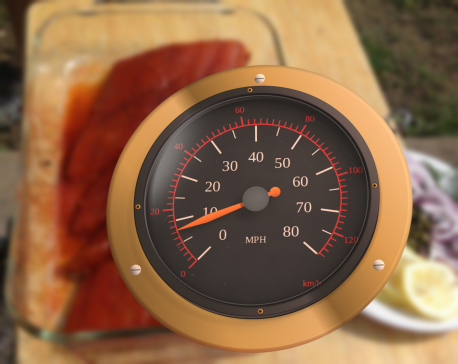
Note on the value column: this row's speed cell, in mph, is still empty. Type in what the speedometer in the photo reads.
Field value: 7.5 mph
